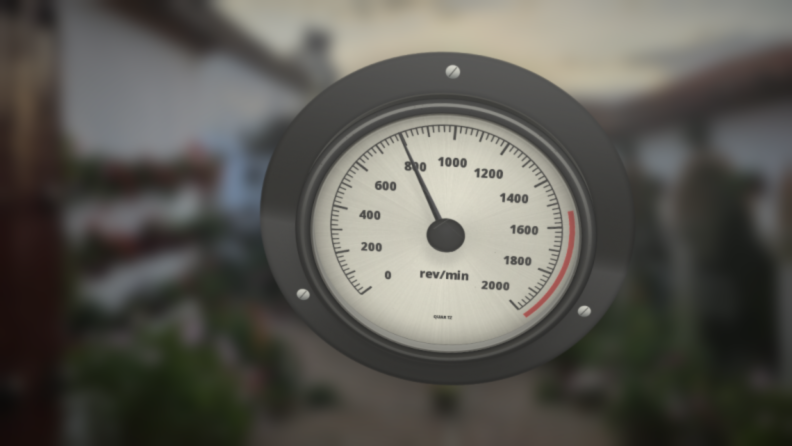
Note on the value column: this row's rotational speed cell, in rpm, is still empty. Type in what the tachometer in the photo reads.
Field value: 800 rpm
